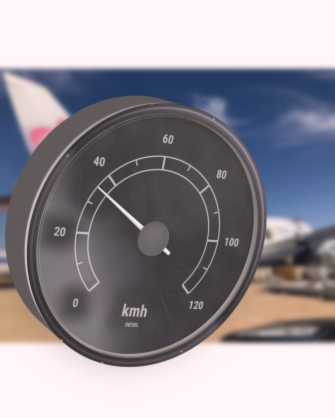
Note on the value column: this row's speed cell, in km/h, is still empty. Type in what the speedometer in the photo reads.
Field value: 35 km/h
